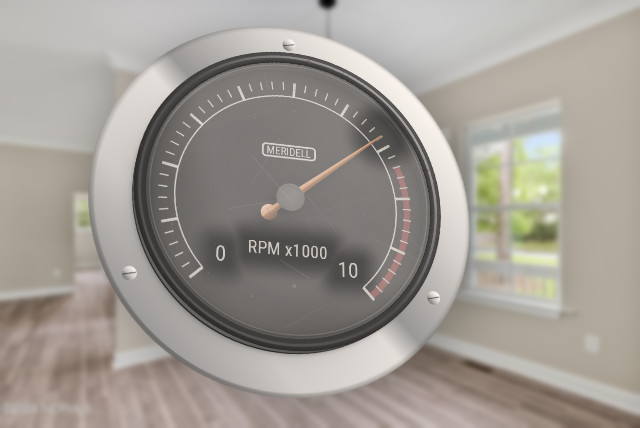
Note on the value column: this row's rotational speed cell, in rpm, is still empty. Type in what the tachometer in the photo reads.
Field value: 6800 rpm
